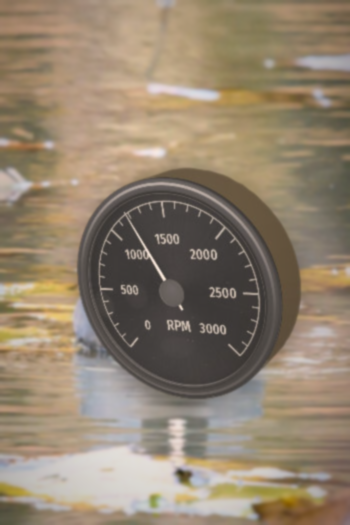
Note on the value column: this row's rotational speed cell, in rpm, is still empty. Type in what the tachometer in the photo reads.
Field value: 1200 rpm
